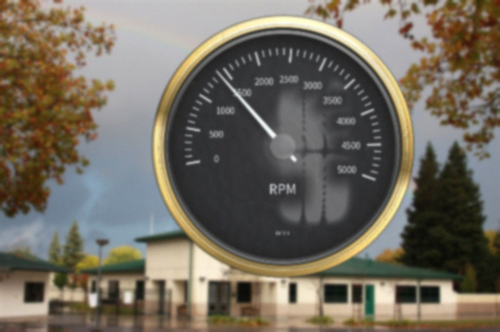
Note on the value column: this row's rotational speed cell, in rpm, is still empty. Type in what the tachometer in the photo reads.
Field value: 1400 rpm
